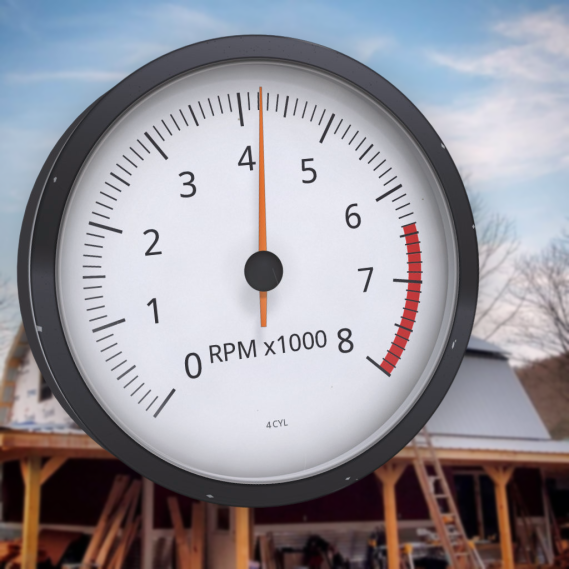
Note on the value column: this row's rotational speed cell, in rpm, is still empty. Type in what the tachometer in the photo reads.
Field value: 4200 rpm
